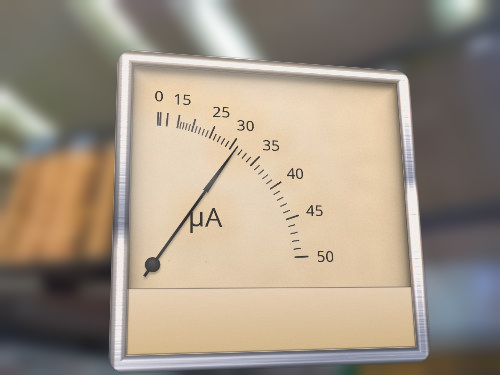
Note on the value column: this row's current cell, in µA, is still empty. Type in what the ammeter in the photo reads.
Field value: 31 µA
